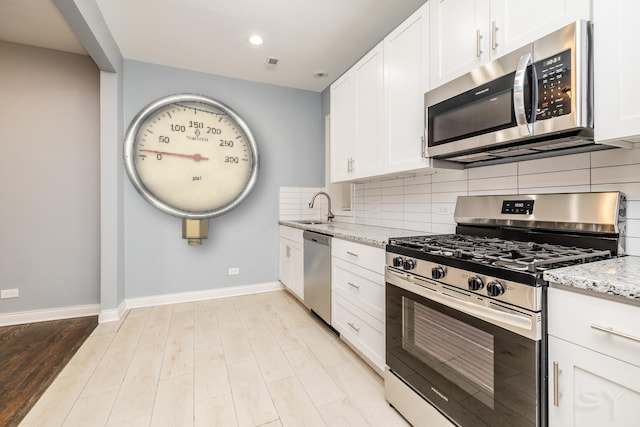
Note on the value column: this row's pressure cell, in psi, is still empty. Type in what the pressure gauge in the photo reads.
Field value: 10 psi
